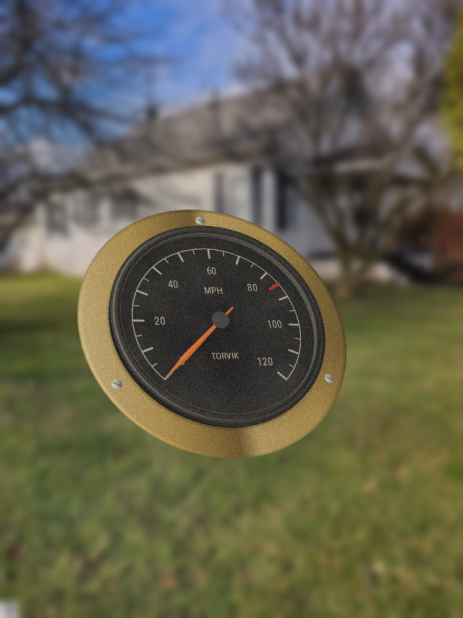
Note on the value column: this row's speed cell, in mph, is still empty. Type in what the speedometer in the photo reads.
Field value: 0 mph
